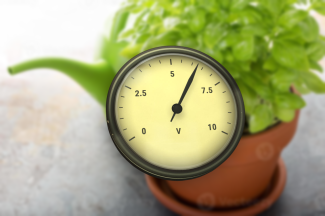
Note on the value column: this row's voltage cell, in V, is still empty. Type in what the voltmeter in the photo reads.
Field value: 6.25 V
